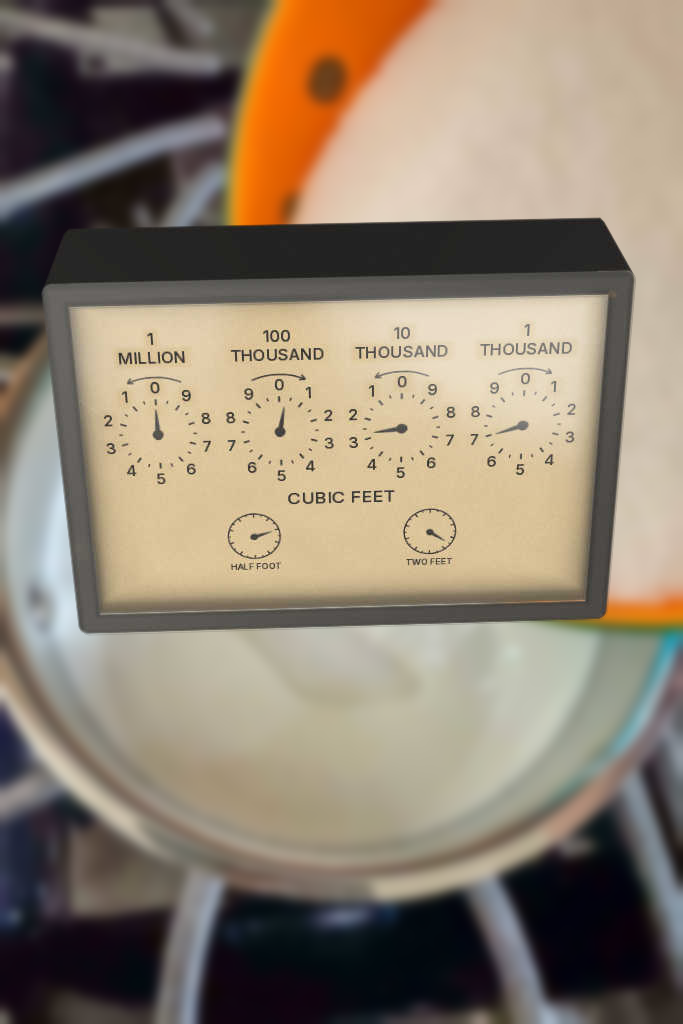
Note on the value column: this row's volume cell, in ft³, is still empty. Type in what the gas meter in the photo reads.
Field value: 2700 ft³
